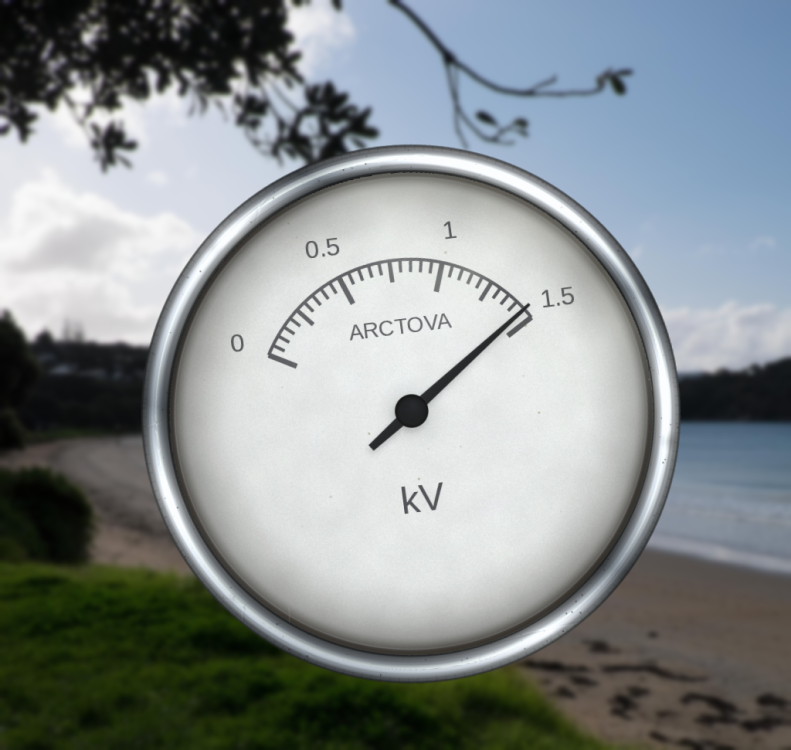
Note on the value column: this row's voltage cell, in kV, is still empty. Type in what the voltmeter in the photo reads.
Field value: 1.45 kV
